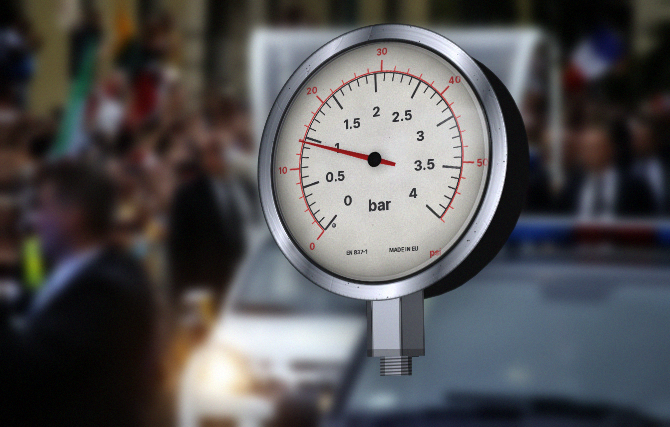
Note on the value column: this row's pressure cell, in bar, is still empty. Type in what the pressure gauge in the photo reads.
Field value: 0.95 bar
